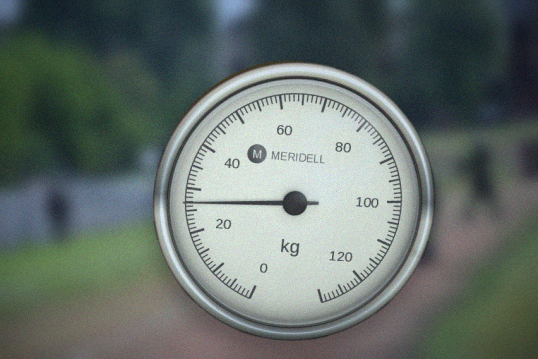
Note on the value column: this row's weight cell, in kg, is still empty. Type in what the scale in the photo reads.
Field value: 27 kg
